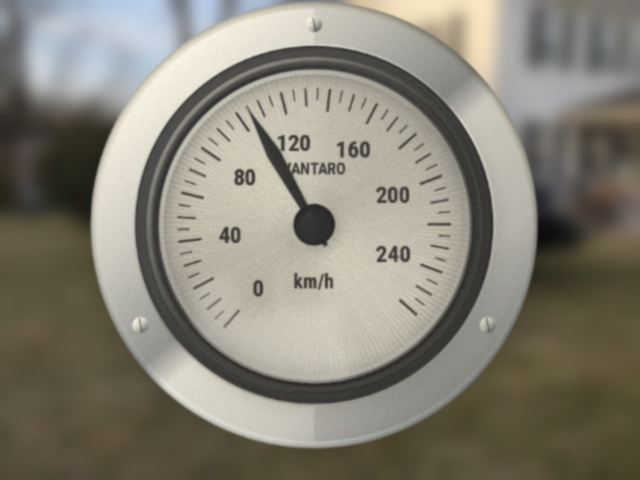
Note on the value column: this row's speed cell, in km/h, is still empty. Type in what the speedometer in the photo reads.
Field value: 105 km/h
